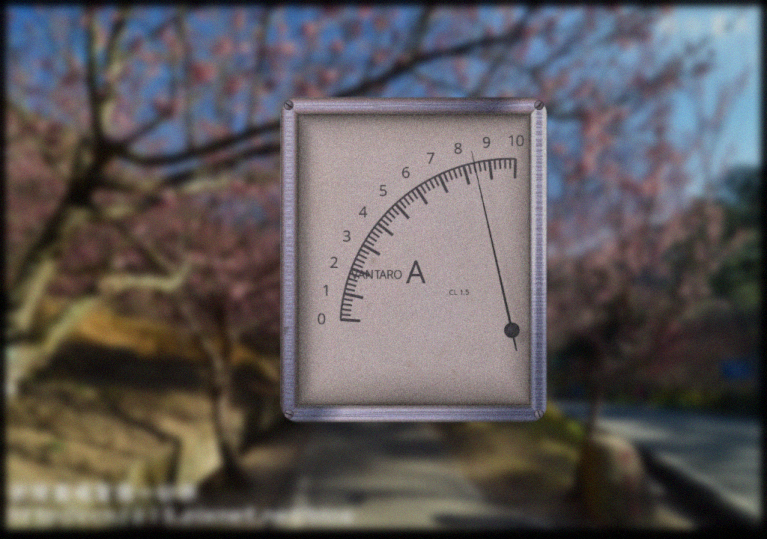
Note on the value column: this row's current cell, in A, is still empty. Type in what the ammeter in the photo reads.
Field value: 8.4 A
